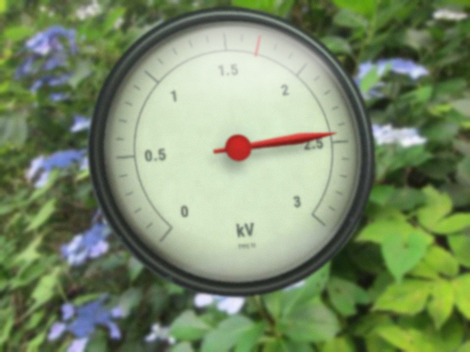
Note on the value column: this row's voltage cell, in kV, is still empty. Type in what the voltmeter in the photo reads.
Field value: 2.45 kV
